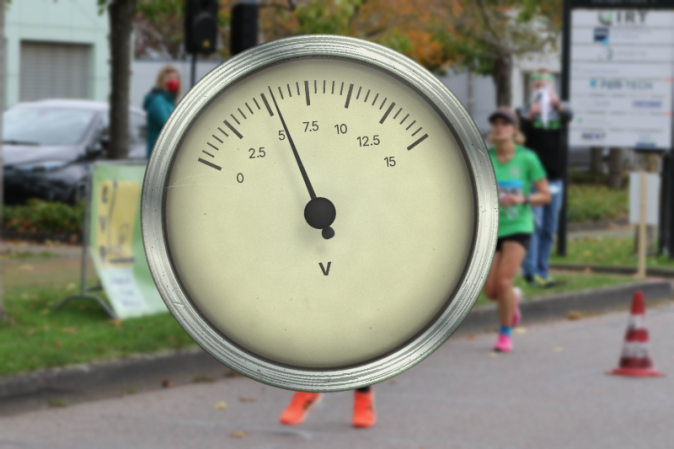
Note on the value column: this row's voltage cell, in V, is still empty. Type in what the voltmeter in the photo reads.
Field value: 5.5 V
